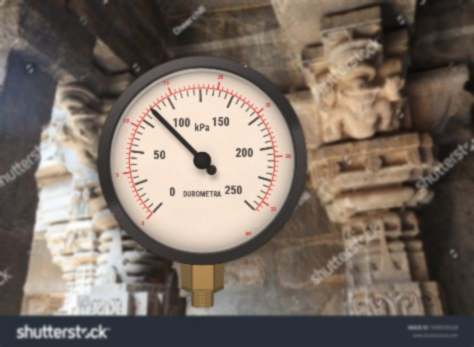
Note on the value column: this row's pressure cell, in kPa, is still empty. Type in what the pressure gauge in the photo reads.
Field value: 85 kPa
